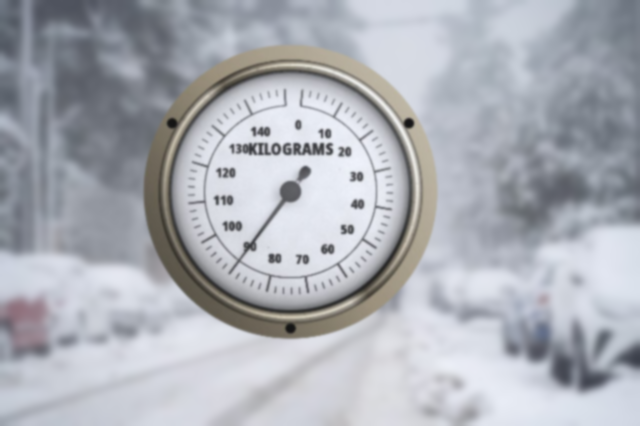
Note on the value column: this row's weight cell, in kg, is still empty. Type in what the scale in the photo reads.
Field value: 90 kg
